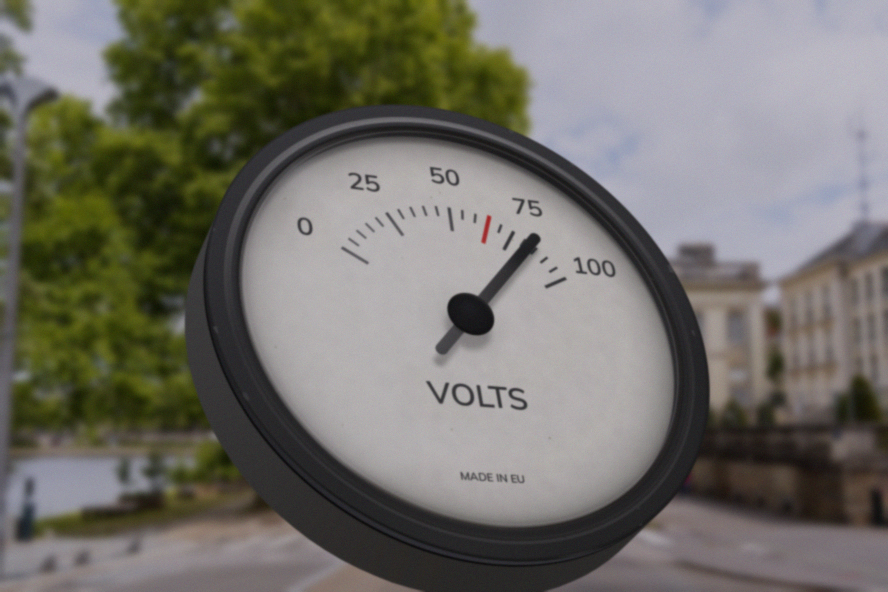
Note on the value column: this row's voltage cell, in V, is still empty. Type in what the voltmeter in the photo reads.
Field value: 82.5 V
